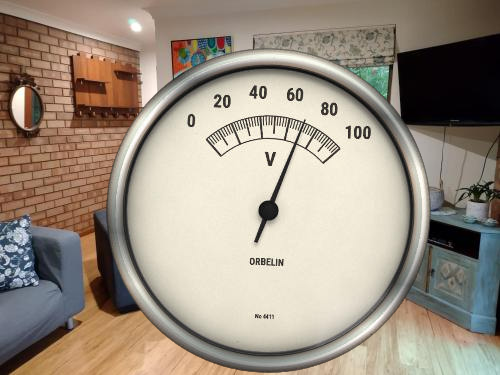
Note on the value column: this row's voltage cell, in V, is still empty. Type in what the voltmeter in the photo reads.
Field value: 70 V
